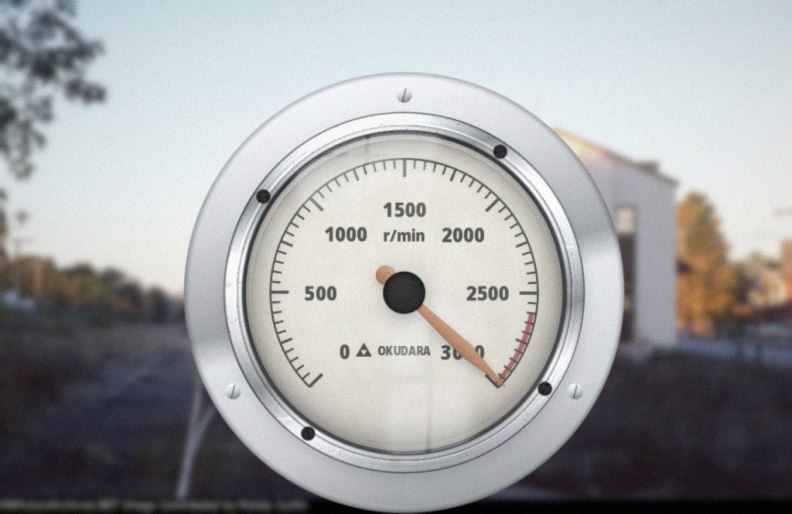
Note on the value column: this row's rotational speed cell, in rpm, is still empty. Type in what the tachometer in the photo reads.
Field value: 2975 rpm
